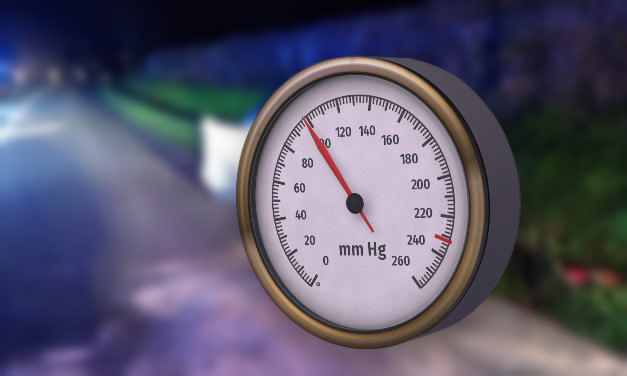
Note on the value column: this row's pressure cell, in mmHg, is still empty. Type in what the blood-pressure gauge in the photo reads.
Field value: 100 mmHg
